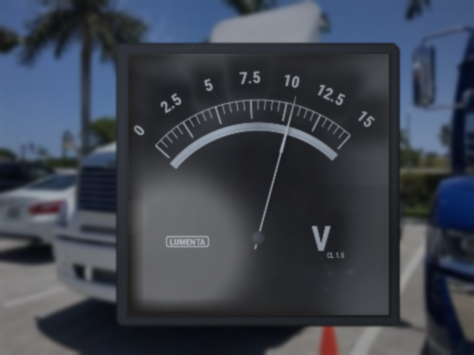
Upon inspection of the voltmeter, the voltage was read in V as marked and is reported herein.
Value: 10.5 V
